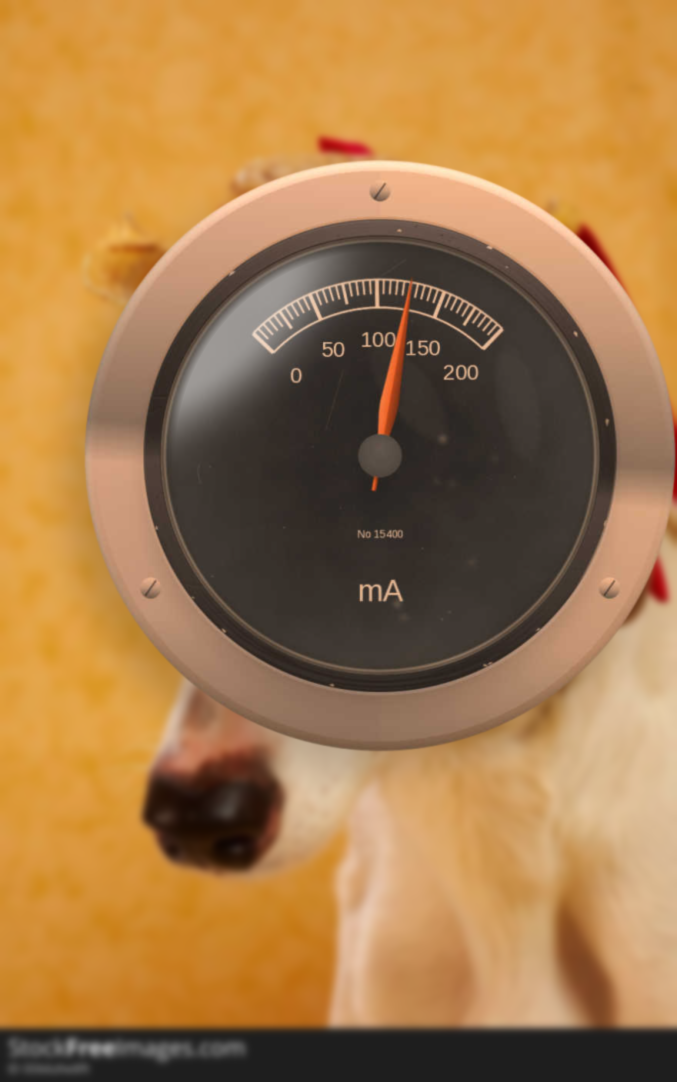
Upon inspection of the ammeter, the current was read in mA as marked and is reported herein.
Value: 125 mA
